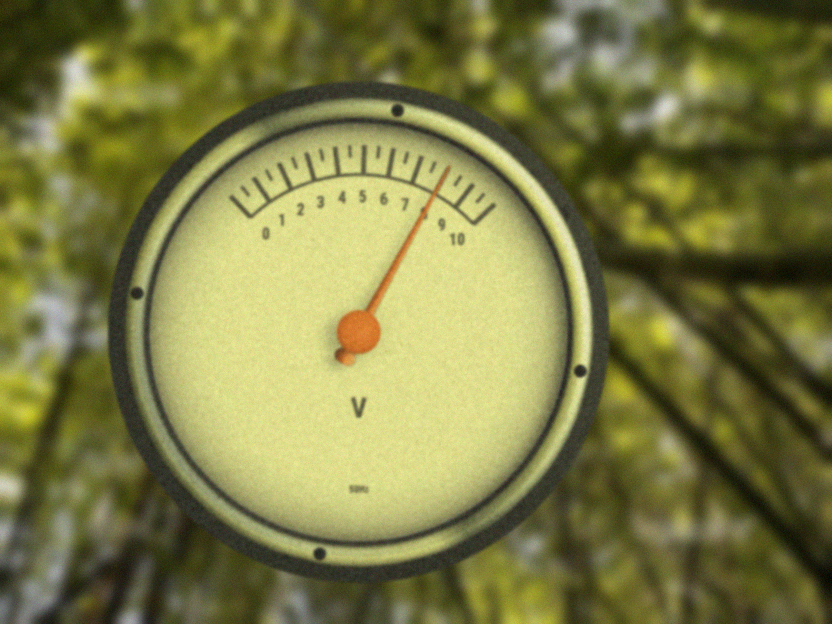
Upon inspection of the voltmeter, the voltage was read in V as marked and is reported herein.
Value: 8 V
